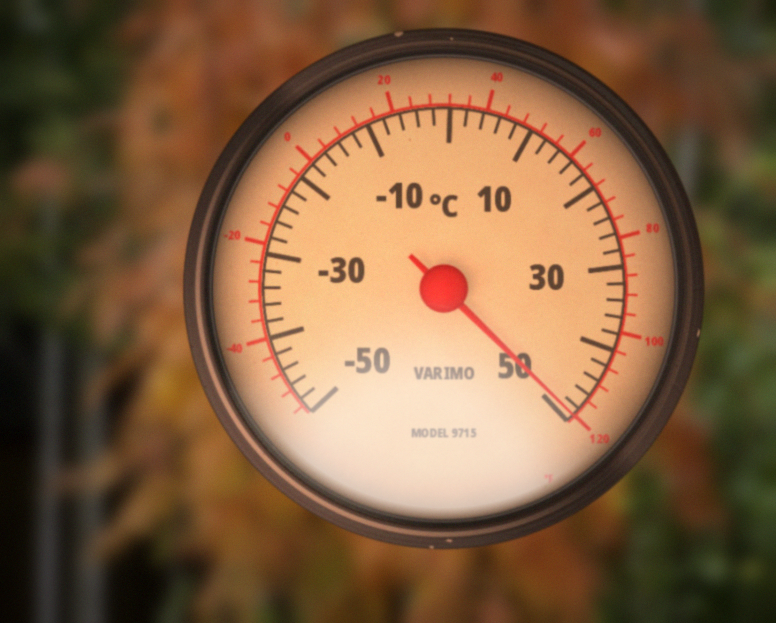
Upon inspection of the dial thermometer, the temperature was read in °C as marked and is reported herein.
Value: 49 °C
